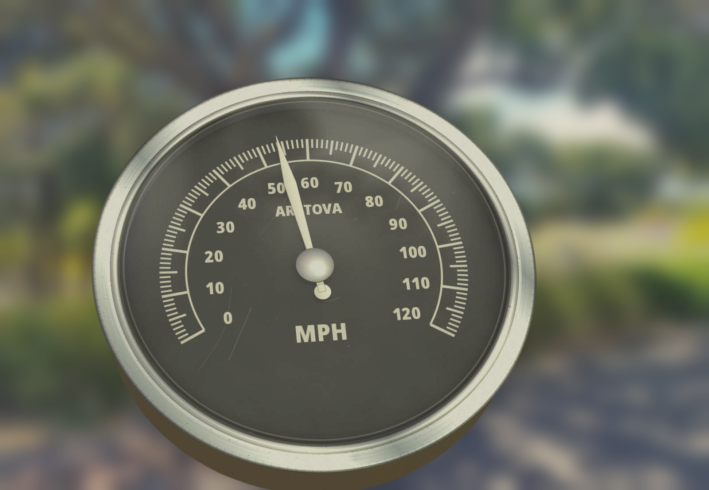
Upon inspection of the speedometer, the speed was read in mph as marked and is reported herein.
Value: 54 mph
